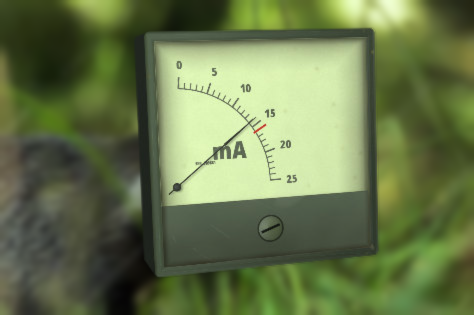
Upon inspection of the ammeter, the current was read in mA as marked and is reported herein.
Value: 14 mA
